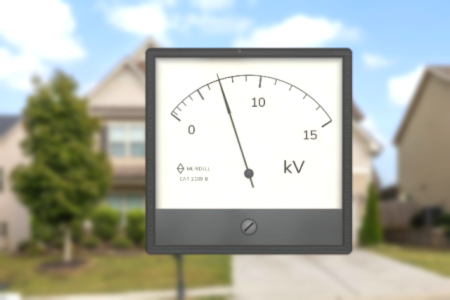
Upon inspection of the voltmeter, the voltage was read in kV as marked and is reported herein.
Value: 7 kV
